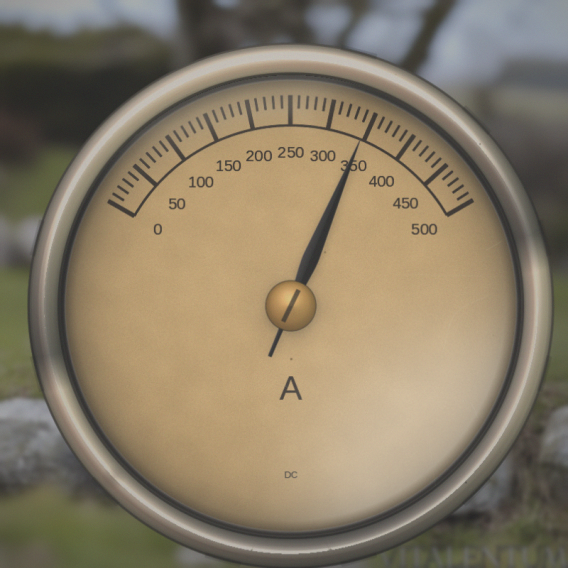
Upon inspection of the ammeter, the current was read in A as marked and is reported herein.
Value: 345 A
